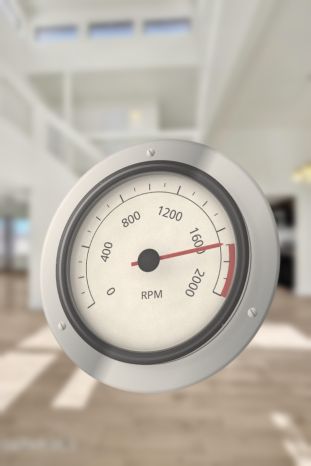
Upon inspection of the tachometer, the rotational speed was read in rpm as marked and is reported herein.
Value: 1700 rpm
